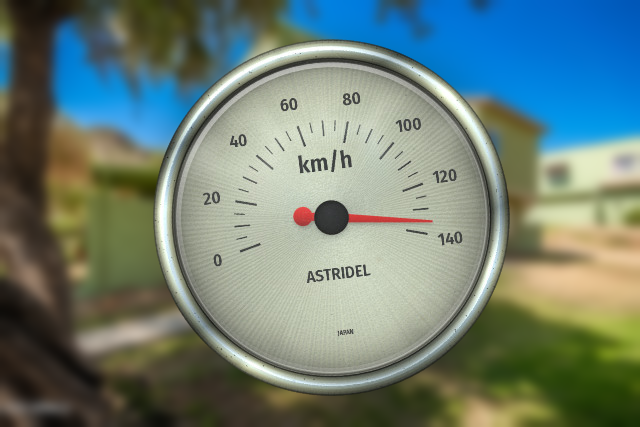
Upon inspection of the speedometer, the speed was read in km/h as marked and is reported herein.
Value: 135 km/h
